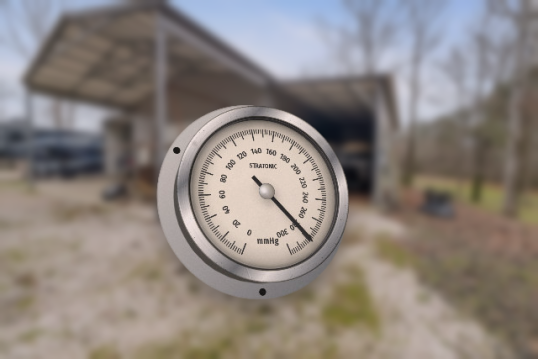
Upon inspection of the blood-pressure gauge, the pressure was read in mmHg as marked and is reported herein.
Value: 280 mmHg
